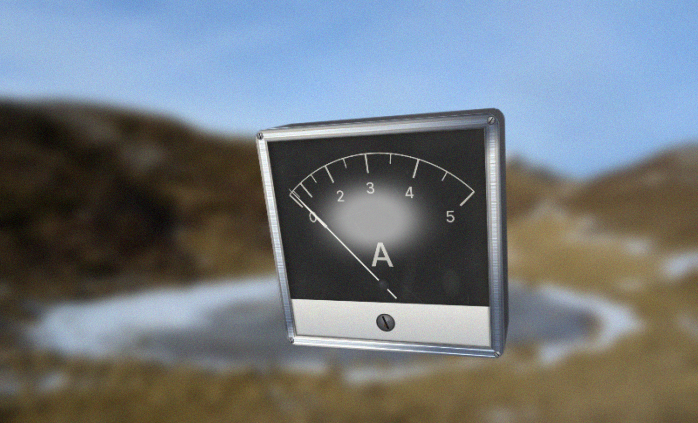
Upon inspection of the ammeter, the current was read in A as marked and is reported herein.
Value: 0.5 A
